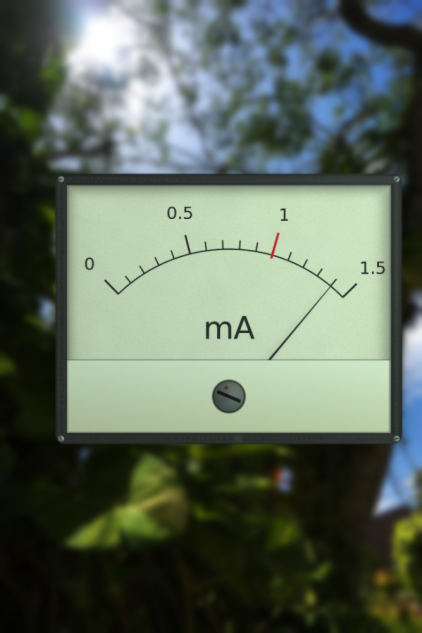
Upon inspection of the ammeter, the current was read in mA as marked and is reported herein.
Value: 1.4 mA
